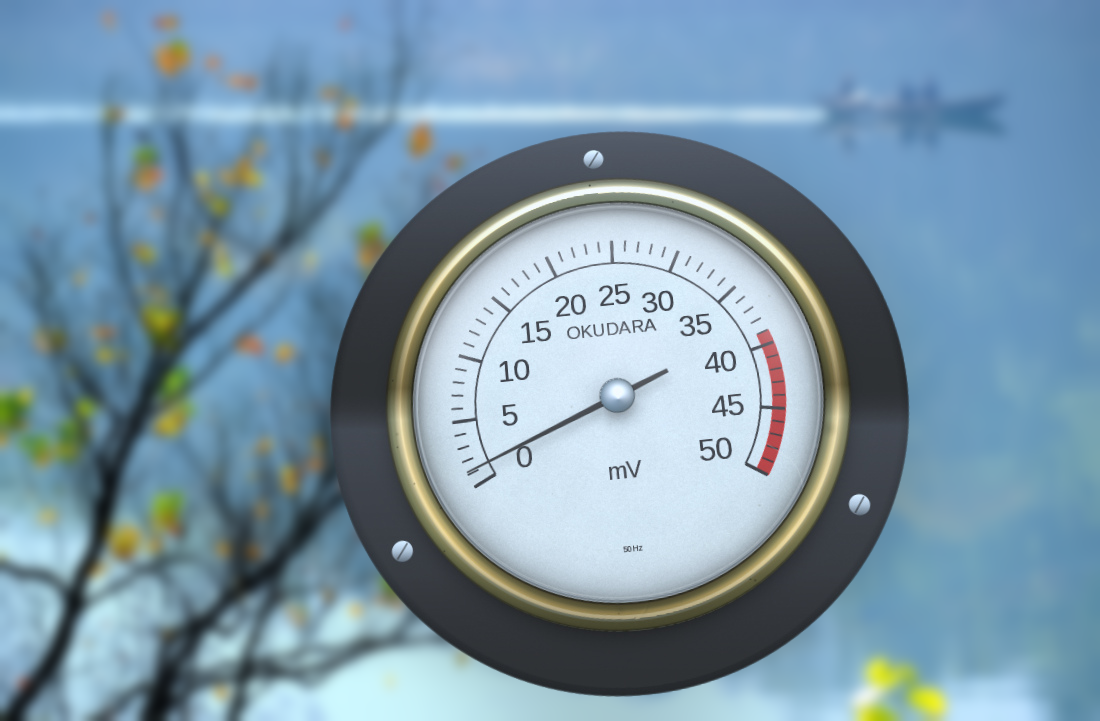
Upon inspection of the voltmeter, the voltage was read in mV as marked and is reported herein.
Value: 1 mV
